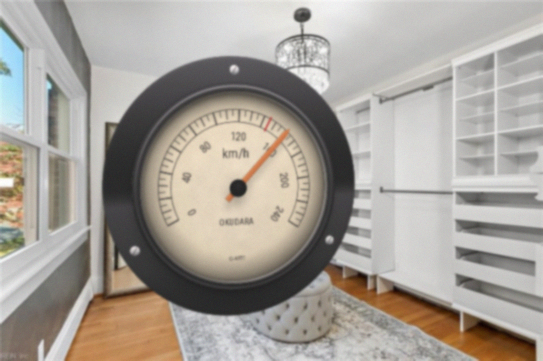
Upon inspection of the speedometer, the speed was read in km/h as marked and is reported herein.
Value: 160 km/h
